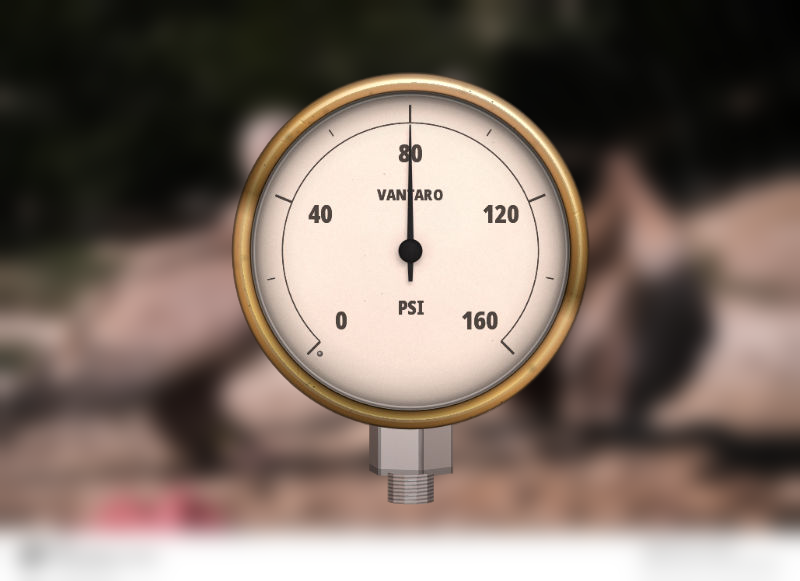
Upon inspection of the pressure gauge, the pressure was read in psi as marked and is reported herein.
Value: 80 psi
